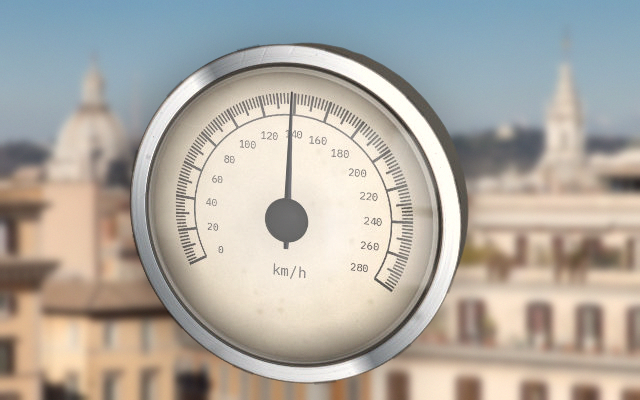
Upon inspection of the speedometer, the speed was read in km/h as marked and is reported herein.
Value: 140 km/h
